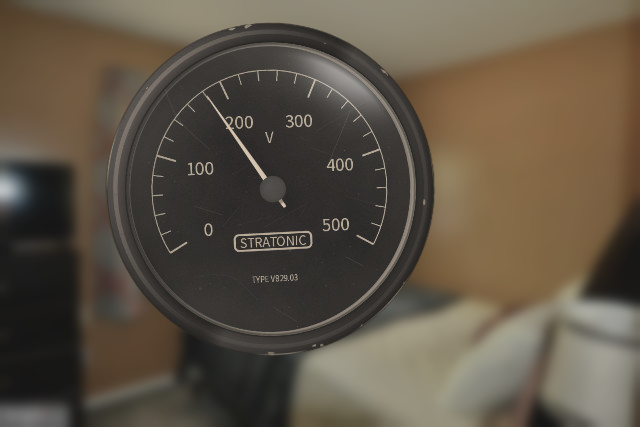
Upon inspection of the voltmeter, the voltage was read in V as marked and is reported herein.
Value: 180 V
